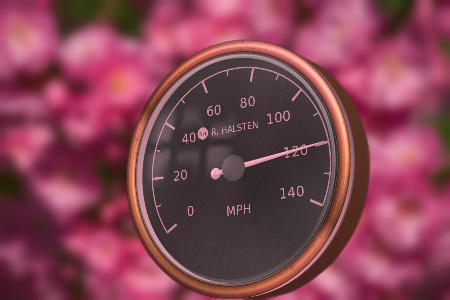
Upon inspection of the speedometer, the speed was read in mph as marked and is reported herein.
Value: 120 mph
